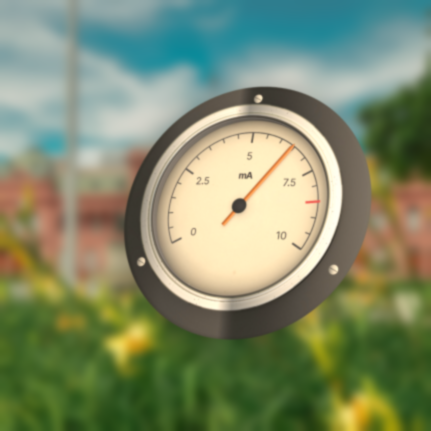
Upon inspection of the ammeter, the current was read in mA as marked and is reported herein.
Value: 6.5 mA
